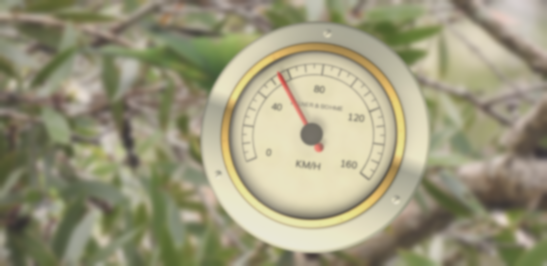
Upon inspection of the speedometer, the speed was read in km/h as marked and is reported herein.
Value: 55 km/h
